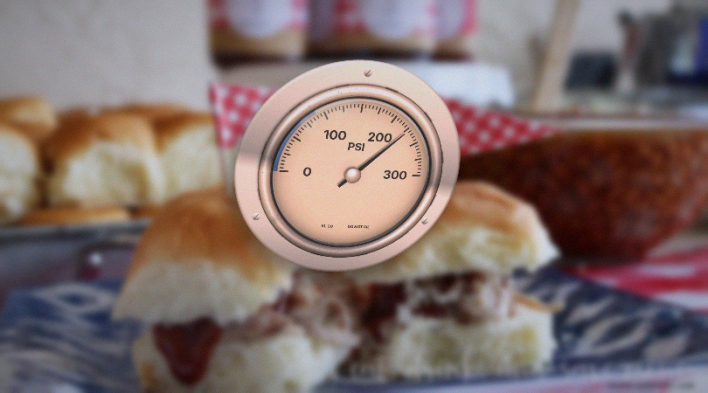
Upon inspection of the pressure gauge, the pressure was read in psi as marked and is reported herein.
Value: 225 psi
